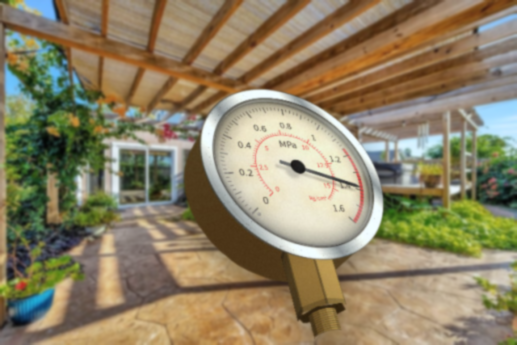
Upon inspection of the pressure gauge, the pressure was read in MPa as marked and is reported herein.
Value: 1.4 MPa
